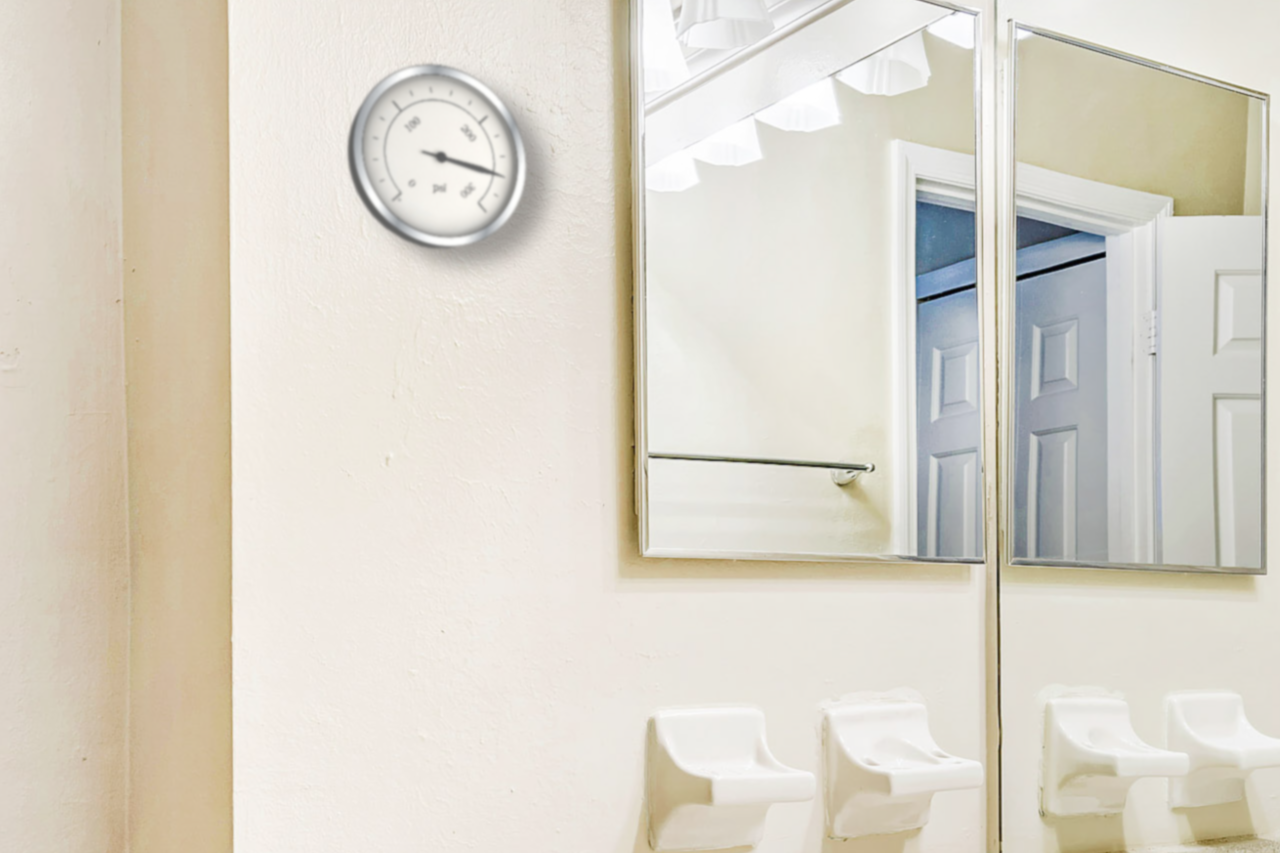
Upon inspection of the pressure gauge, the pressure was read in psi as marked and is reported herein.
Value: 260 psi
